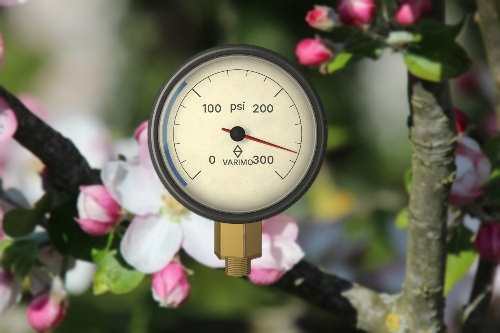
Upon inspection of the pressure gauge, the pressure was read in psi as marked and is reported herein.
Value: 270 psi
